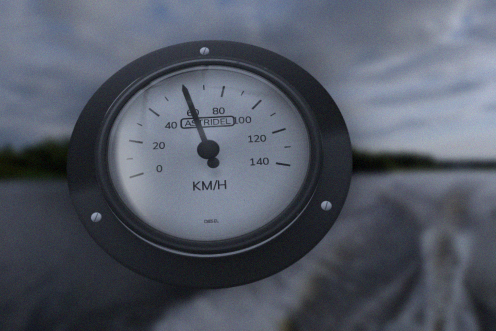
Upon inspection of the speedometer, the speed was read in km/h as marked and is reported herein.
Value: 60 km/h
